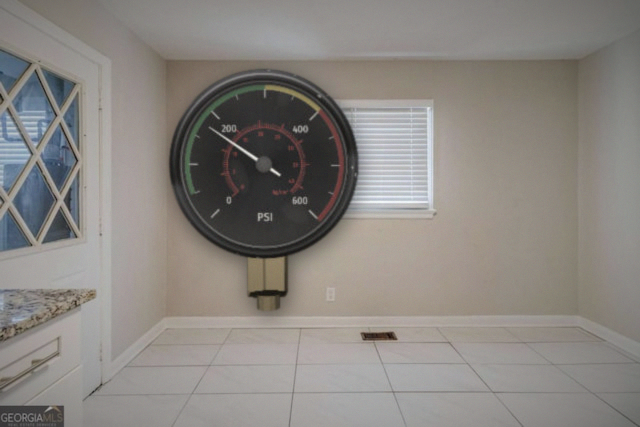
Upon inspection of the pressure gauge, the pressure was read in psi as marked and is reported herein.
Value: 175 psi
